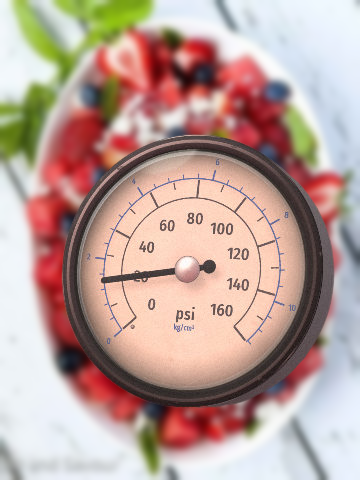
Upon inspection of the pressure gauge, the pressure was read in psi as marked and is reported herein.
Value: 20 psi
